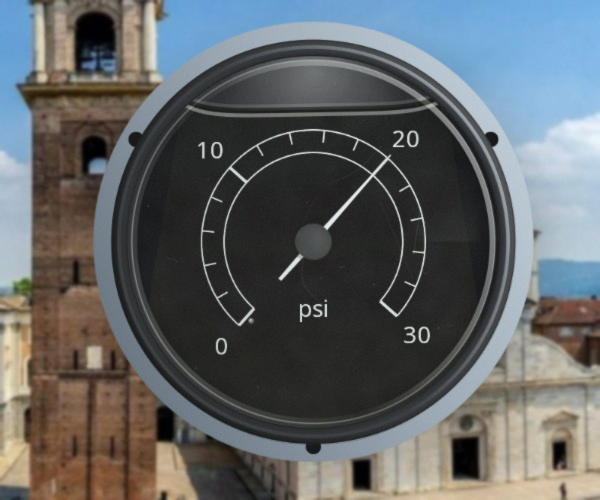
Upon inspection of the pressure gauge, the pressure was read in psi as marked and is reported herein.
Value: 20 psi
